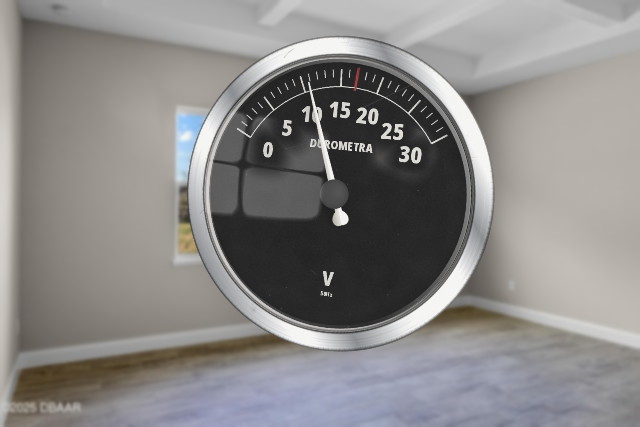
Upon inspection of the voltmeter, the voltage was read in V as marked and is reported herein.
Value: 11 V
